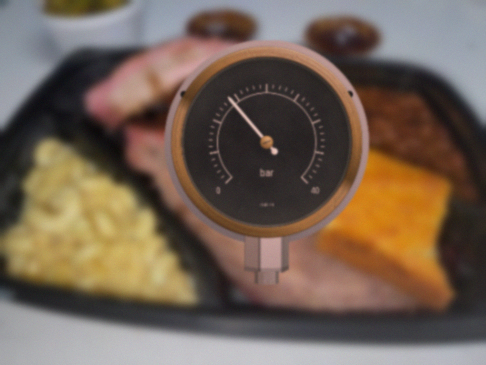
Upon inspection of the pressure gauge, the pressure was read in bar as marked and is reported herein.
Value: 14 bar
